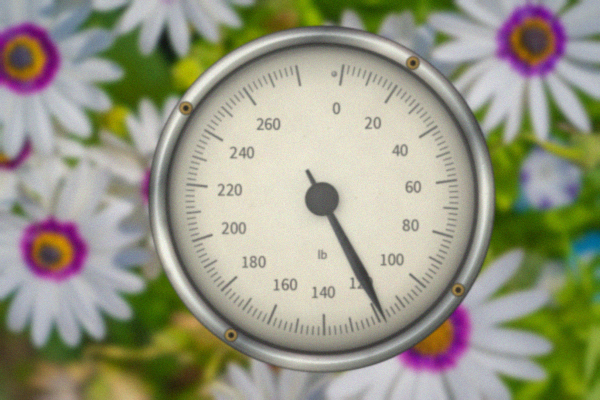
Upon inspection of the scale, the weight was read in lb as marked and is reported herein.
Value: 118 lb
